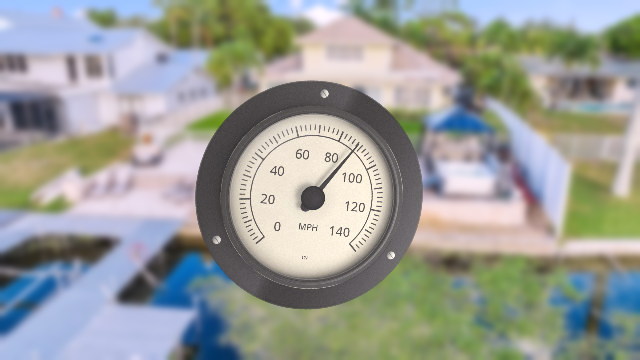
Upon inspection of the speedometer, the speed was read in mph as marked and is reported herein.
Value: 88 mph
